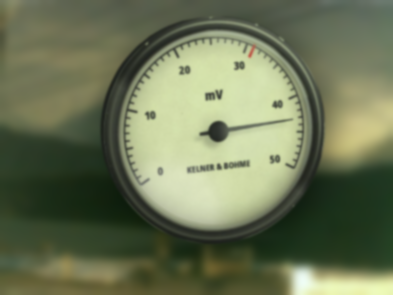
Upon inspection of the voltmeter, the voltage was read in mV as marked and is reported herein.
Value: 43 mV
